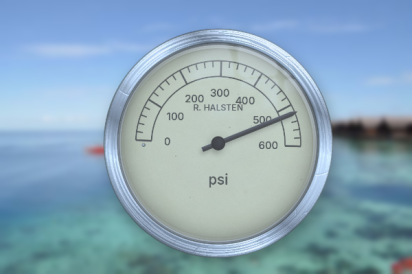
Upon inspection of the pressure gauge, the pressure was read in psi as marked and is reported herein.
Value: 520 psi
